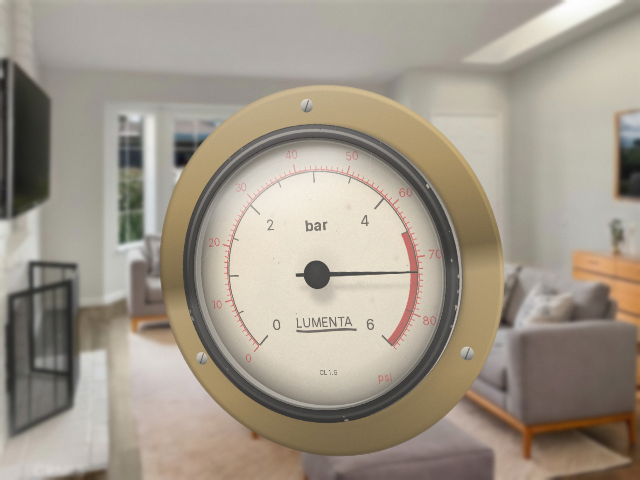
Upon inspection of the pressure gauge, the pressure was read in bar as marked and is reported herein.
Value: 5 bar
